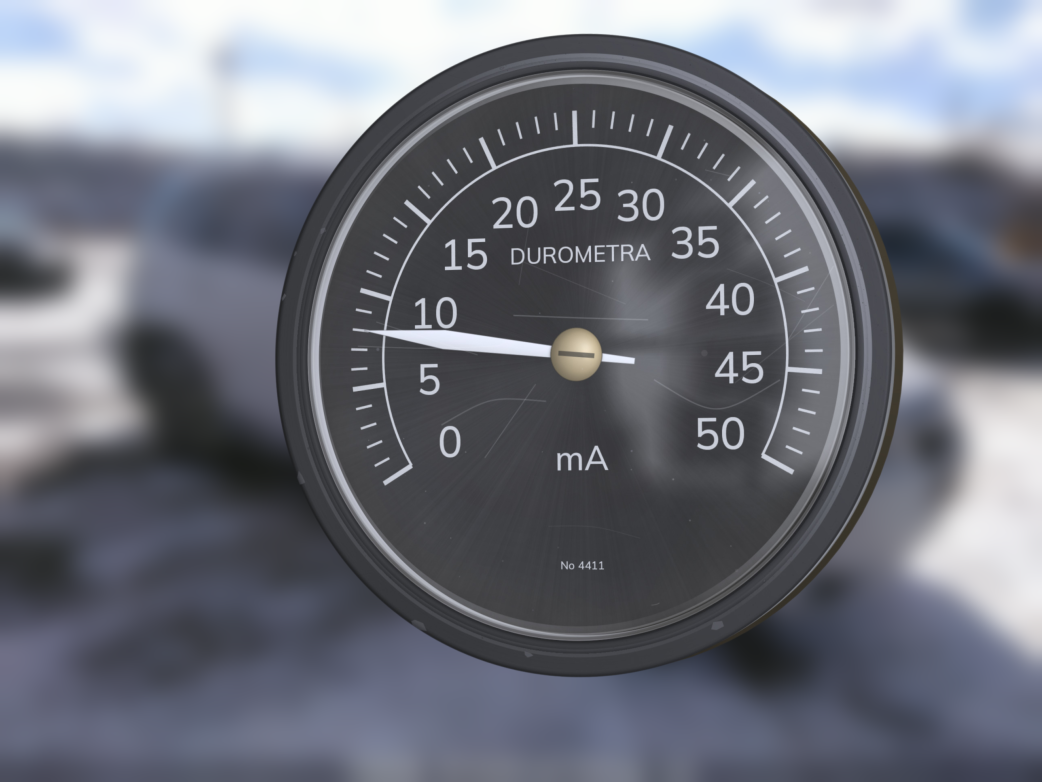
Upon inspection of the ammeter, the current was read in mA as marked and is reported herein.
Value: 8 mA
